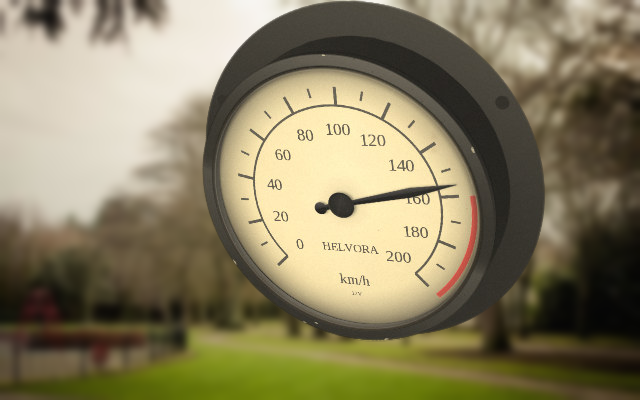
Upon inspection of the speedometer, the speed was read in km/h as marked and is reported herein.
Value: 155 km/h
